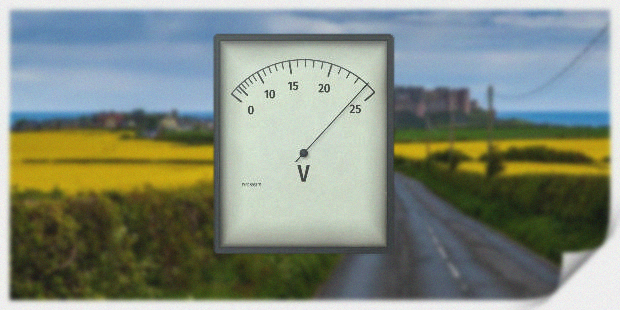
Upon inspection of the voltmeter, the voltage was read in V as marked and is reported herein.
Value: 24 V
